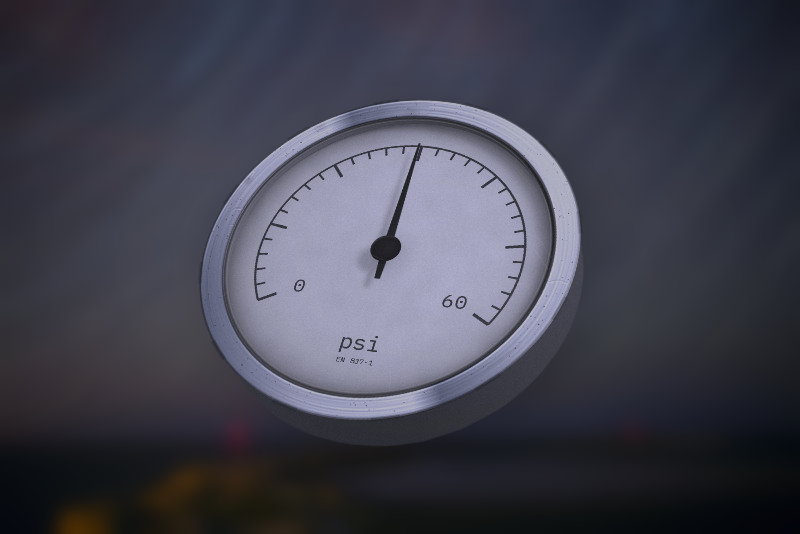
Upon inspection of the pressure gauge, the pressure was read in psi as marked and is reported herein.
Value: 30 psi
